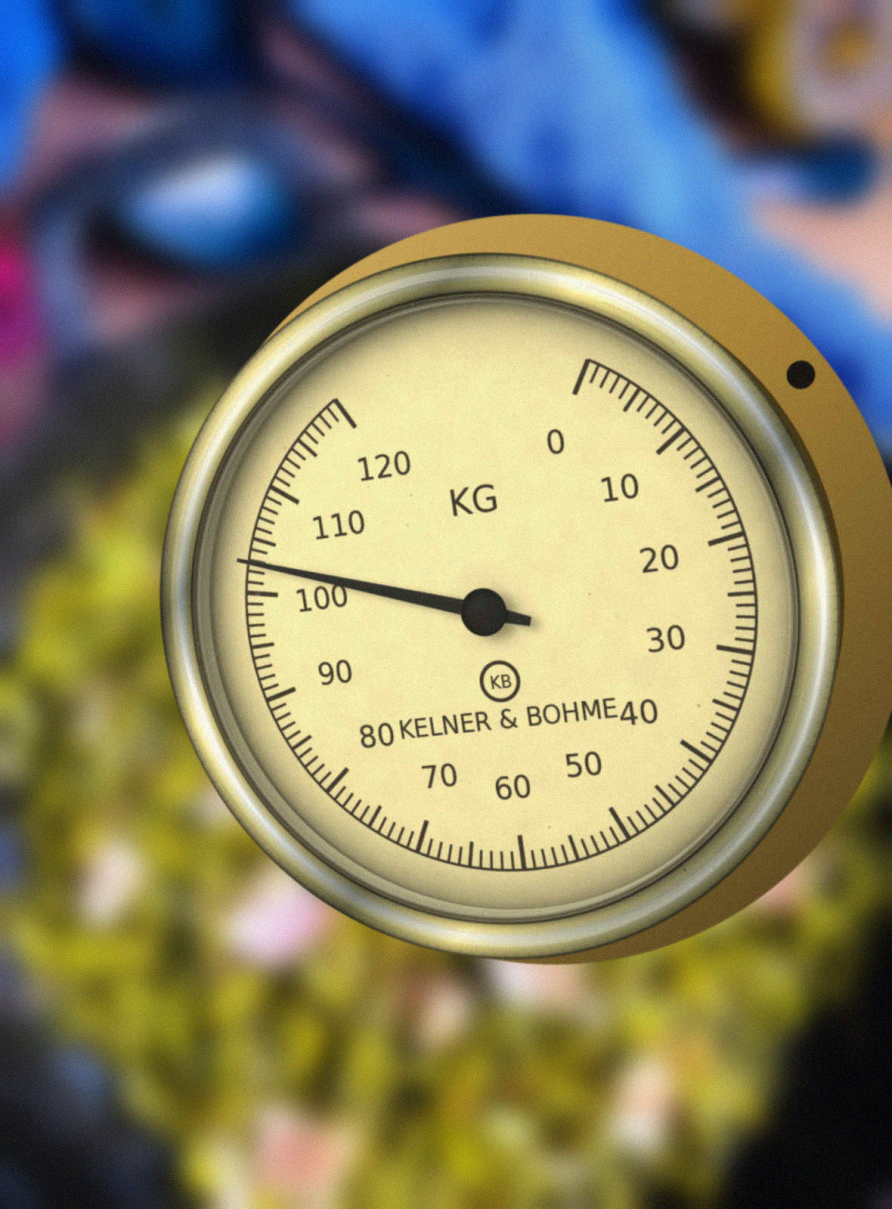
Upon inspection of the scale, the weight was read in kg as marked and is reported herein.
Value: 103 kg
